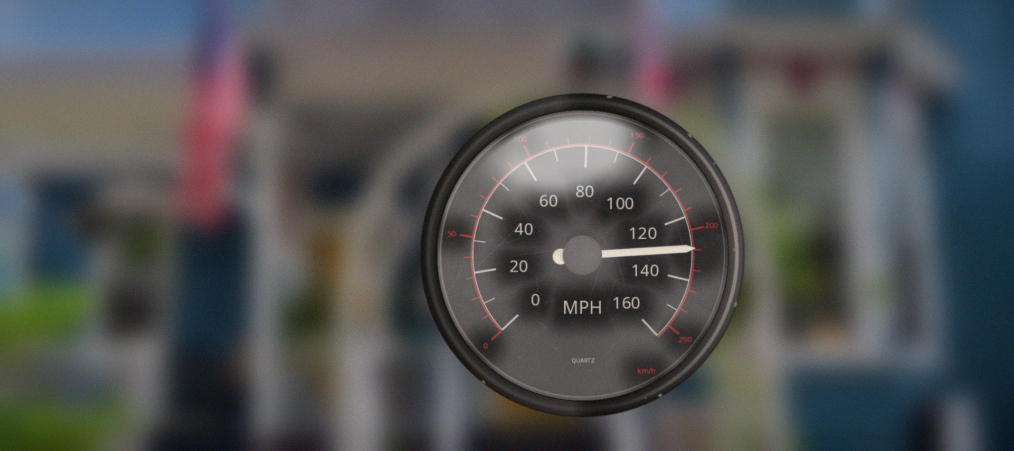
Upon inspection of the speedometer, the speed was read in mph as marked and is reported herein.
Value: 130 mph
